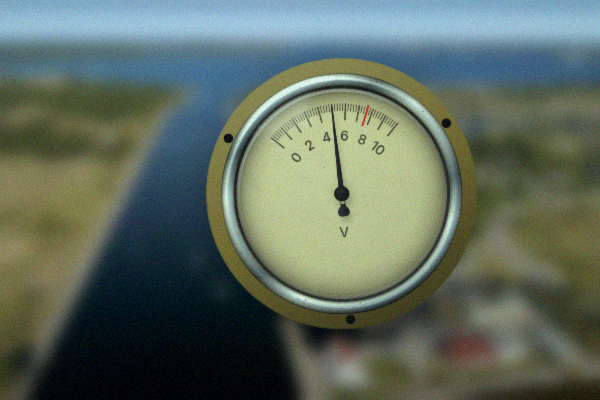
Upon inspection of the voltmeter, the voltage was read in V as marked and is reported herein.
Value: 5 V
